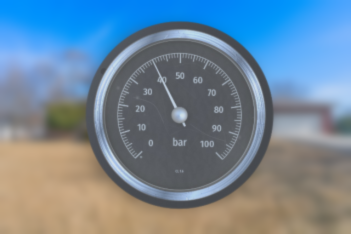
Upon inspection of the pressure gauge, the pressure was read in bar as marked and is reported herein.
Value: 40 bar
